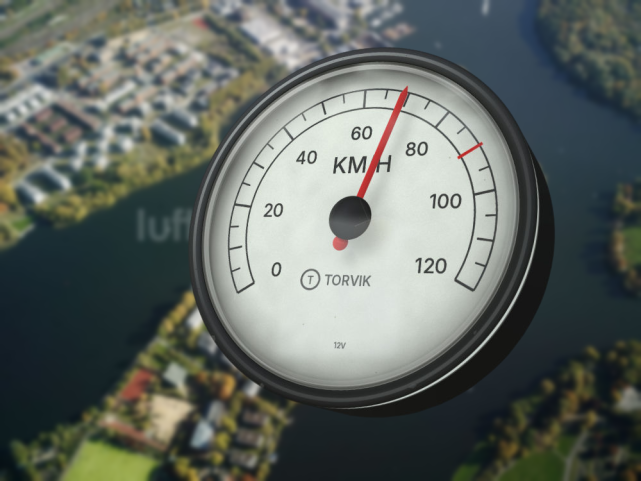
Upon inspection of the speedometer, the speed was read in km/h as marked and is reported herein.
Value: 70 km/h
